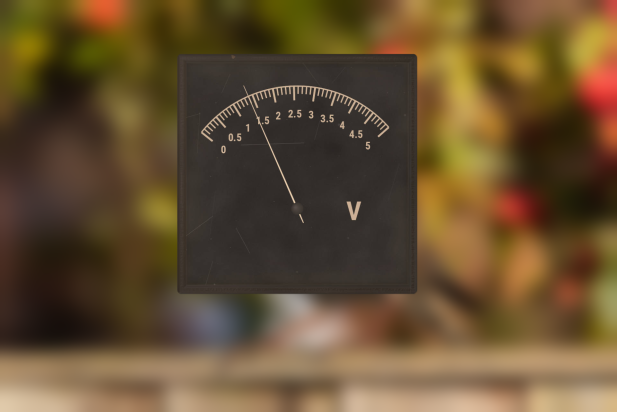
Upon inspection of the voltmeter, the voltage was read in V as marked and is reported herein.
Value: 1.4 V
